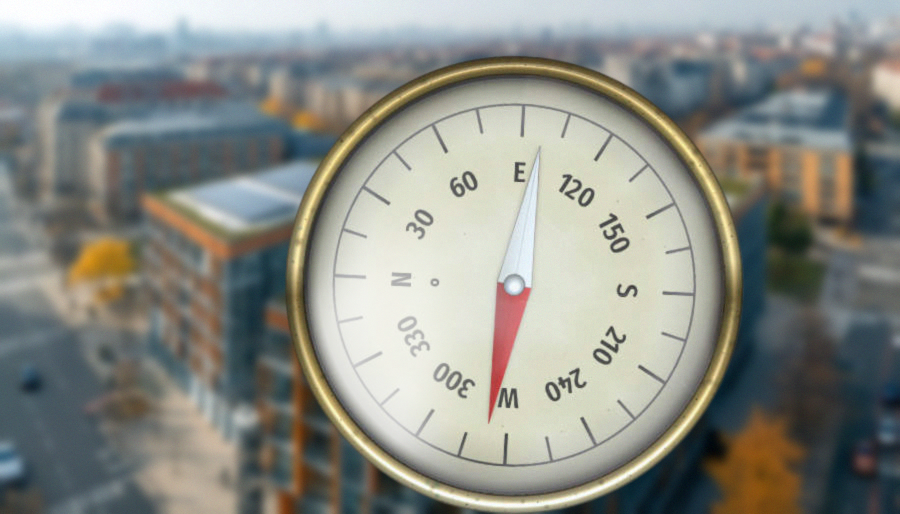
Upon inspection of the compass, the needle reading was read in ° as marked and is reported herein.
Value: 277.5 °
